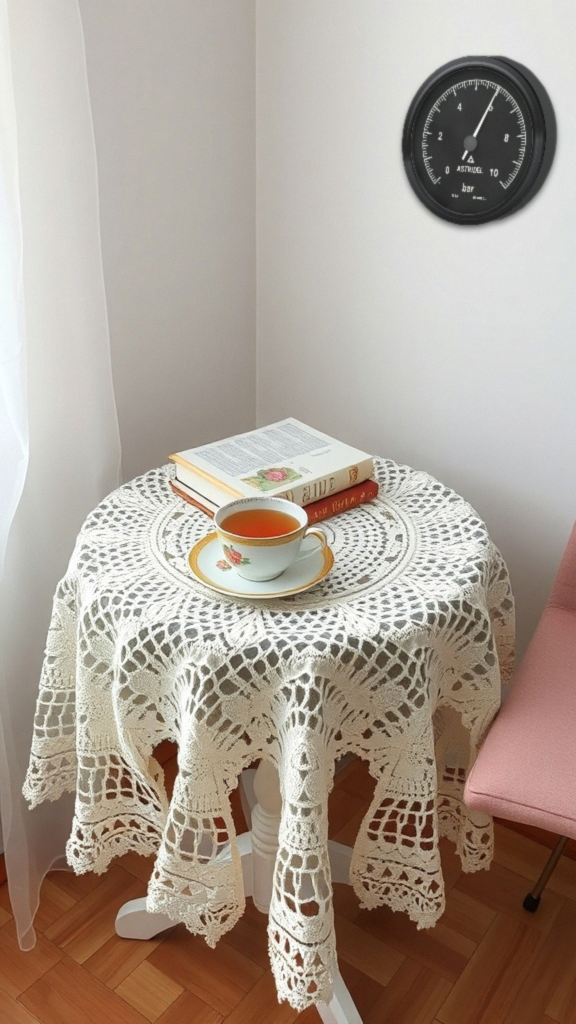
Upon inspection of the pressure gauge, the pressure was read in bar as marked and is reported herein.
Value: 6 bar
